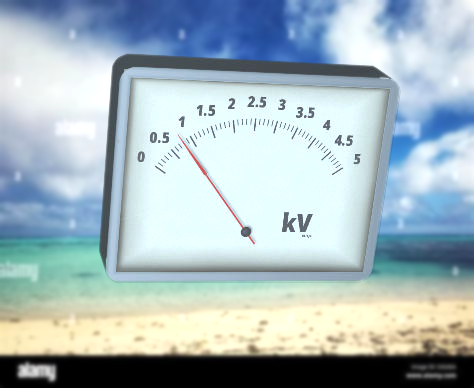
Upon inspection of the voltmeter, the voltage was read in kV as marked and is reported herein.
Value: 0.8 kV
